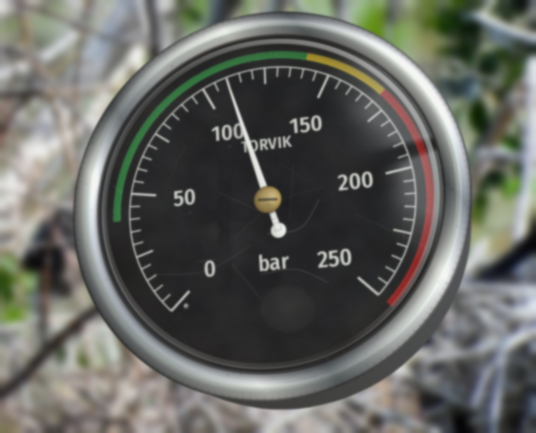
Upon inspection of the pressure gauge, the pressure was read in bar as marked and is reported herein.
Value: 110 bar
